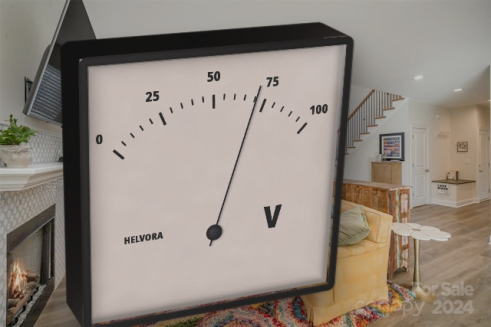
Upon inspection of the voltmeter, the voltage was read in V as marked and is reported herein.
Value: 70 V
